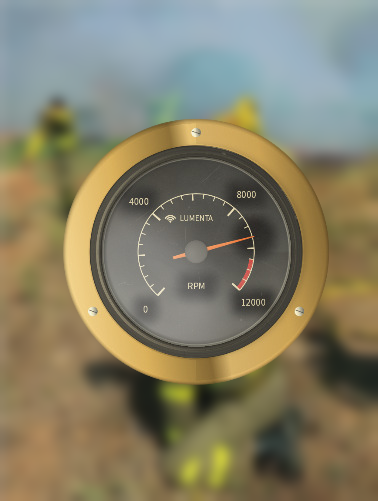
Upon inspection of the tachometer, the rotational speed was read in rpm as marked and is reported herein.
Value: 9500 rpm
